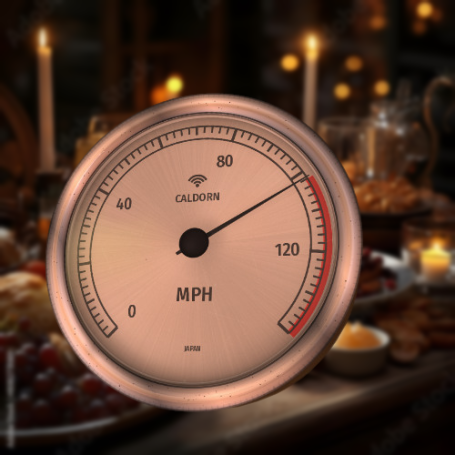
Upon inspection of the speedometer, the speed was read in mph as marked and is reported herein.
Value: 102 mph
